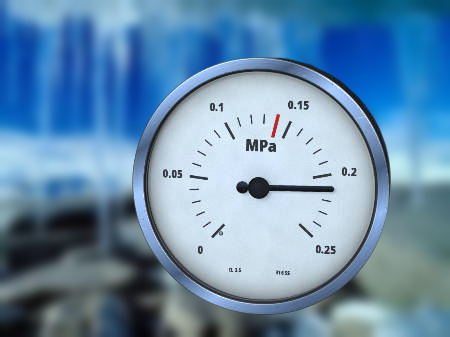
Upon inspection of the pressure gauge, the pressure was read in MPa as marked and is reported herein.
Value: 0.21 MPa
